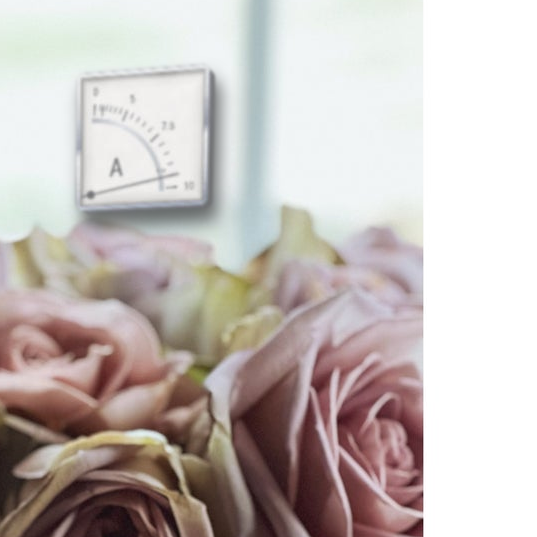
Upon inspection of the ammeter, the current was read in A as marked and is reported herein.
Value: 9.5 A
